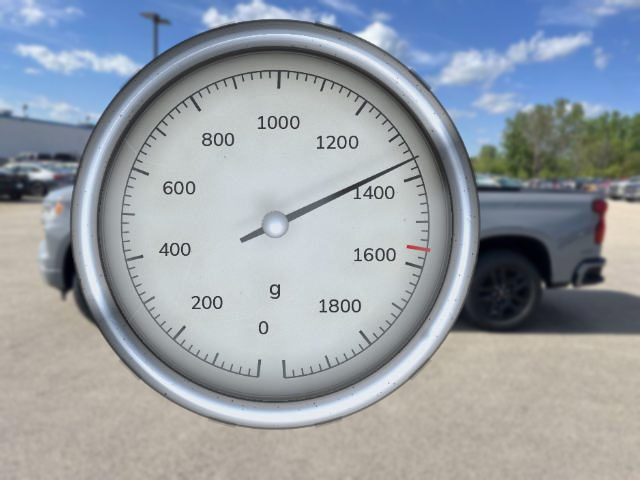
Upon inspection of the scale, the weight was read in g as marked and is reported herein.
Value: 1360 g
